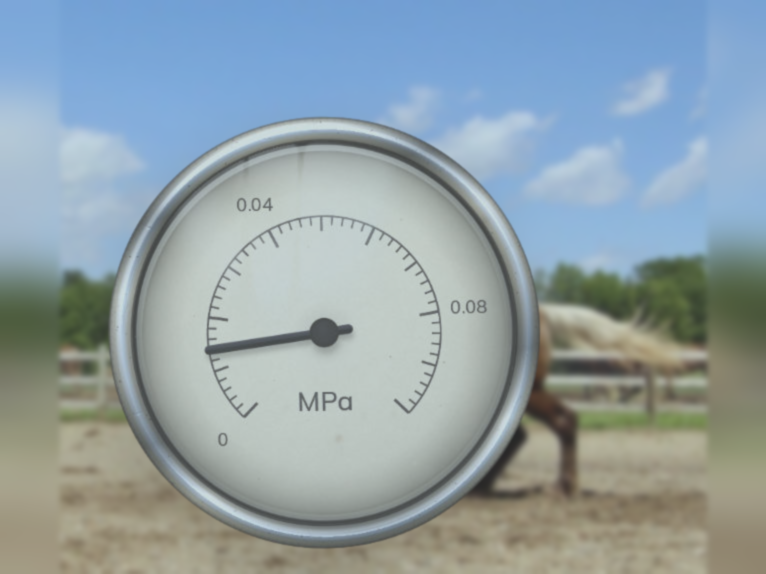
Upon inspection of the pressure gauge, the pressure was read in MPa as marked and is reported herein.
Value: 0.014 MPa
